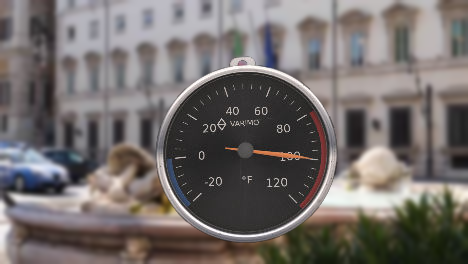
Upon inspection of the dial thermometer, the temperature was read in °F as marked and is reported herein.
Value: 100 °F
